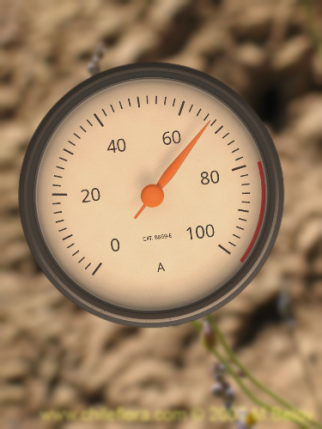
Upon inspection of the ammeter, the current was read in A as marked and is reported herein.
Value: 67 A
